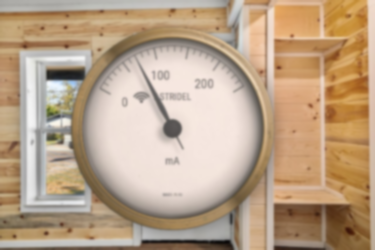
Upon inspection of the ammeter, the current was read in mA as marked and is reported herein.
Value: 70 mA
